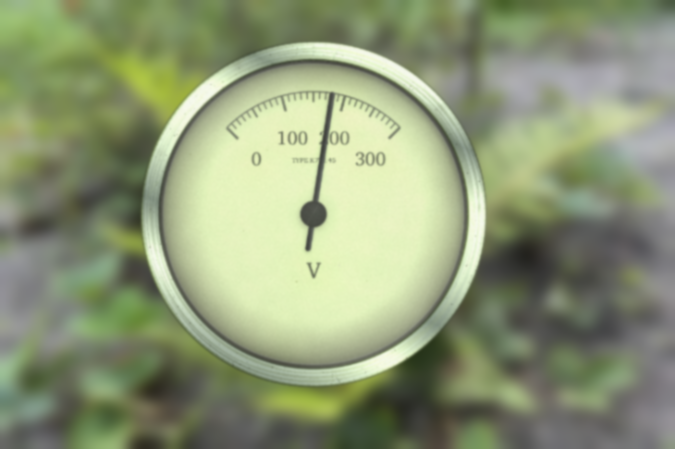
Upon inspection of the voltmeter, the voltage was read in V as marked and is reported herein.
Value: 180 V
